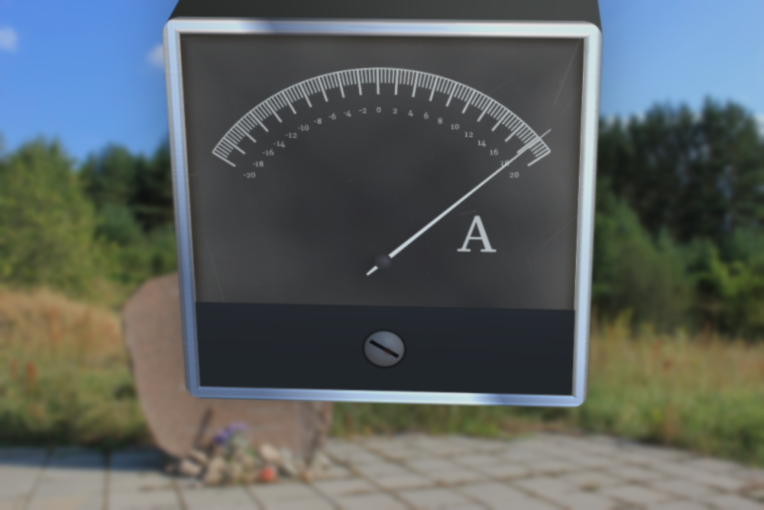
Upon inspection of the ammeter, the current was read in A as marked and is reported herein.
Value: 18 A
